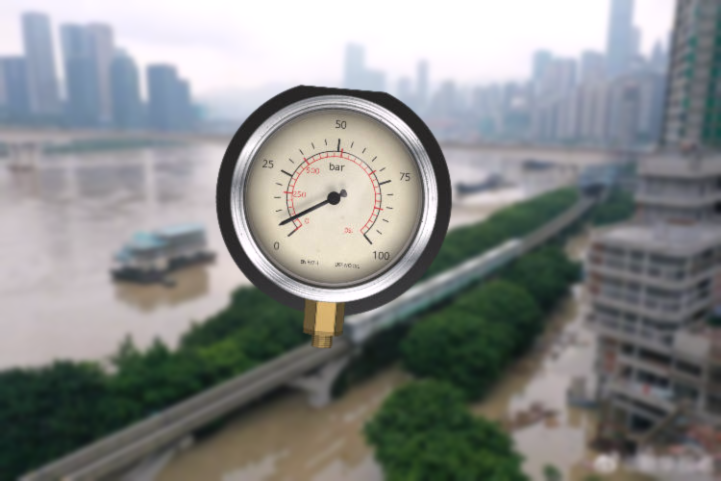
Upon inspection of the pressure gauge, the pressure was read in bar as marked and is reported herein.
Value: 5 bar
